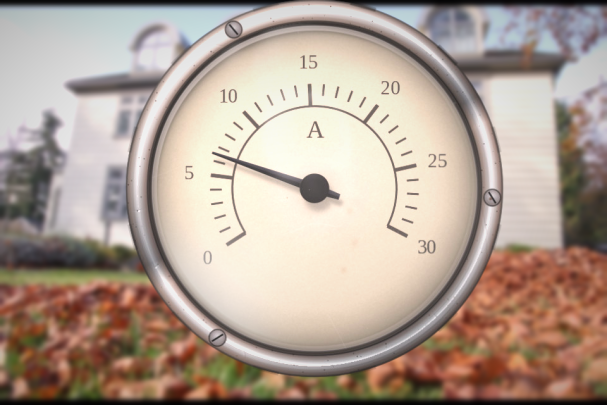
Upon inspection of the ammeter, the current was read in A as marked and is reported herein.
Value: 6.5 A
